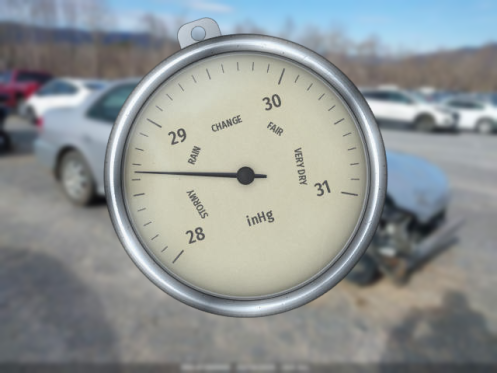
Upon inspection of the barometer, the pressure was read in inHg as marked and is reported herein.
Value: 28.65 inHg
